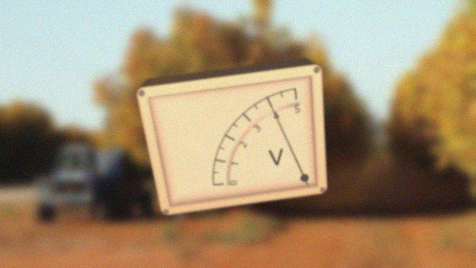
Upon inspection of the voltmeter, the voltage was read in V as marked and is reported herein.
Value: 4 V
